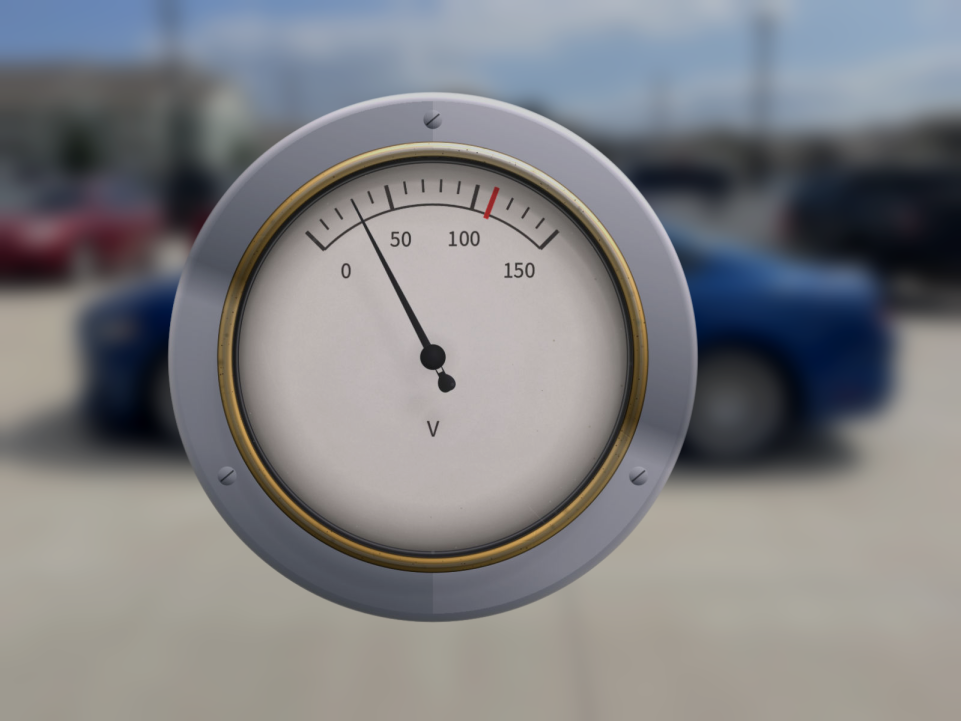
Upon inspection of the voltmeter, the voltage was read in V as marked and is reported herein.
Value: 30 V
